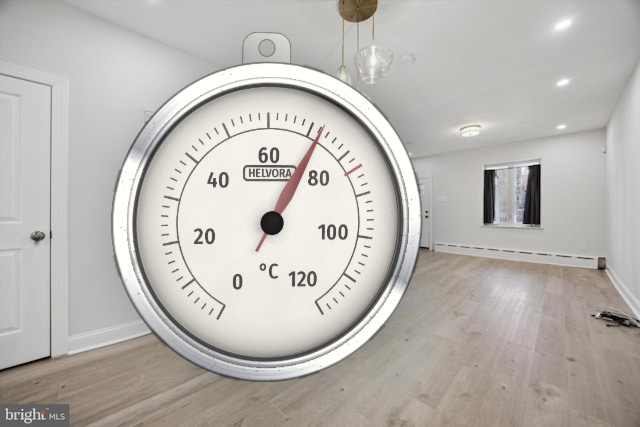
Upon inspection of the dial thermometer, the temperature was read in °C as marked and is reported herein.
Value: 72 °C
